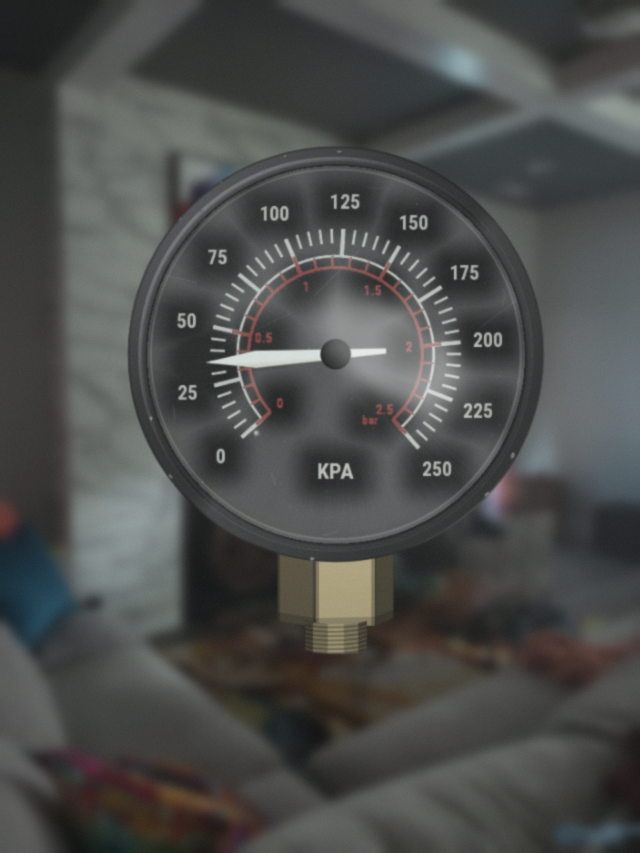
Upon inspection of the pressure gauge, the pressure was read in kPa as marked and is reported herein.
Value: 35 kPa
